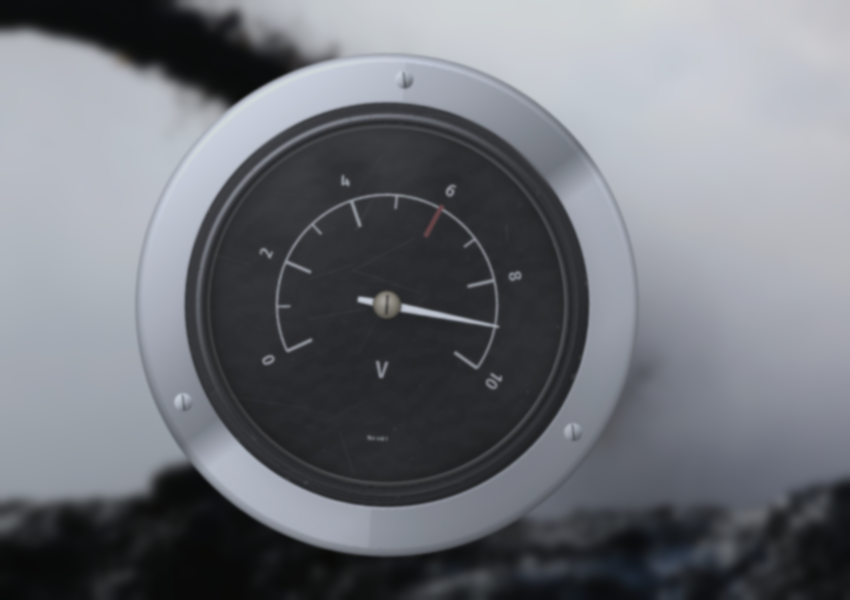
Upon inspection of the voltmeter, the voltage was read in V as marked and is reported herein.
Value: 9 V
